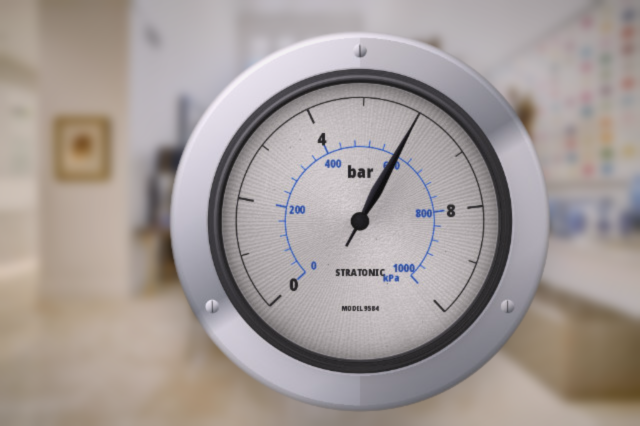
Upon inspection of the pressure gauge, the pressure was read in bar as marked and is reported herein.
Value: 6 bar
